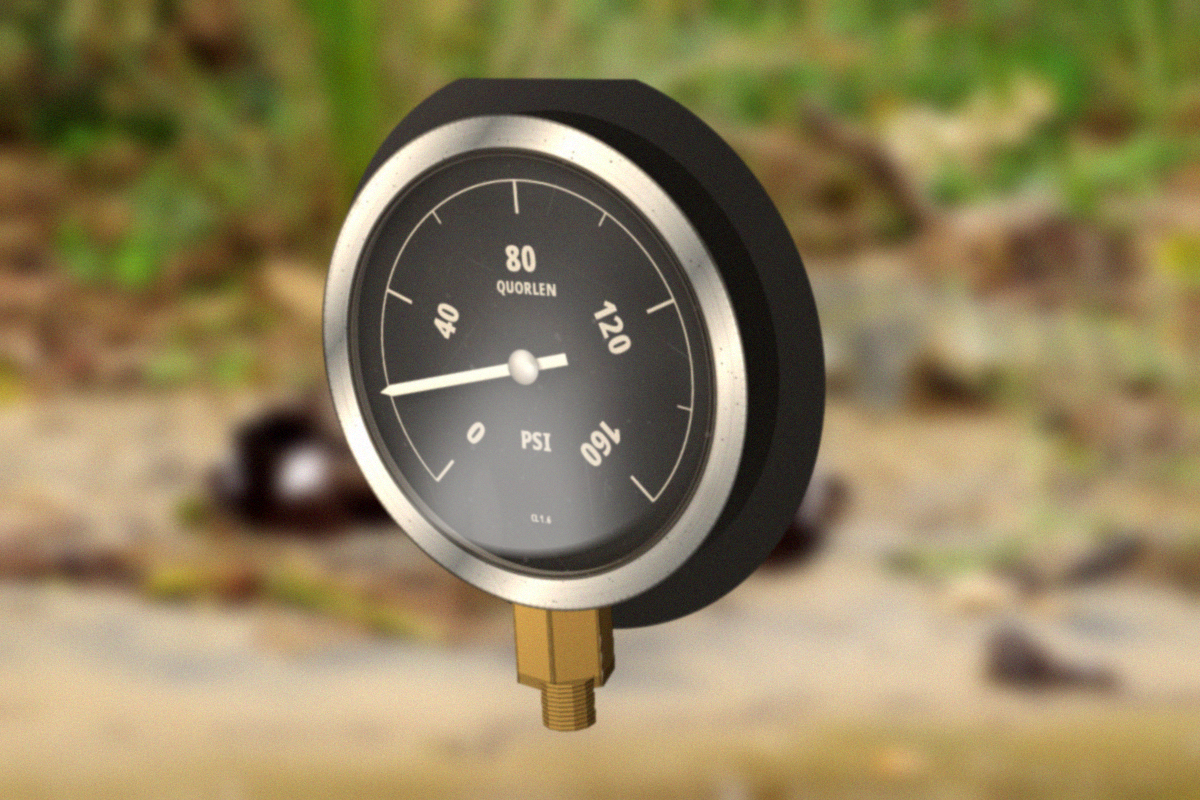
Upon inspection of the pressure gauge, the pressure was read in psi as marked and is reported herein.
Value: 20 psi
